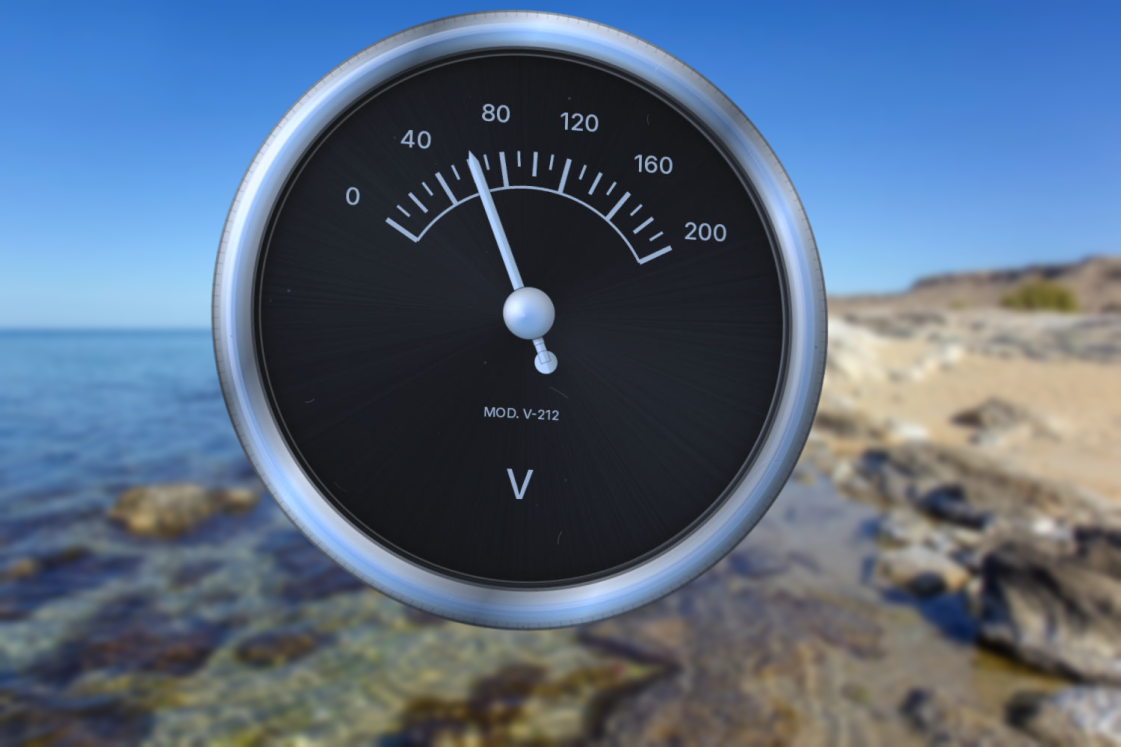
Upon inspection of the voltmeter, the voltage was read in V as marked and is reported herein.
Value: 60 V
